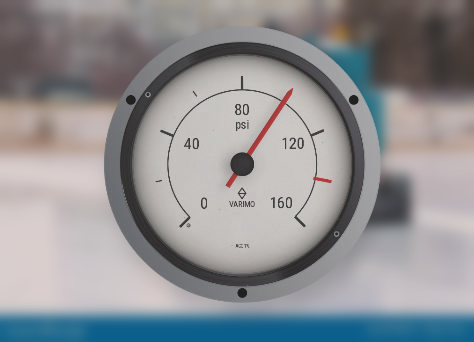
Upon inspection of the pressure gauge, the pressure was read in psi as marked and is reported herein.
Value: 100 psi
